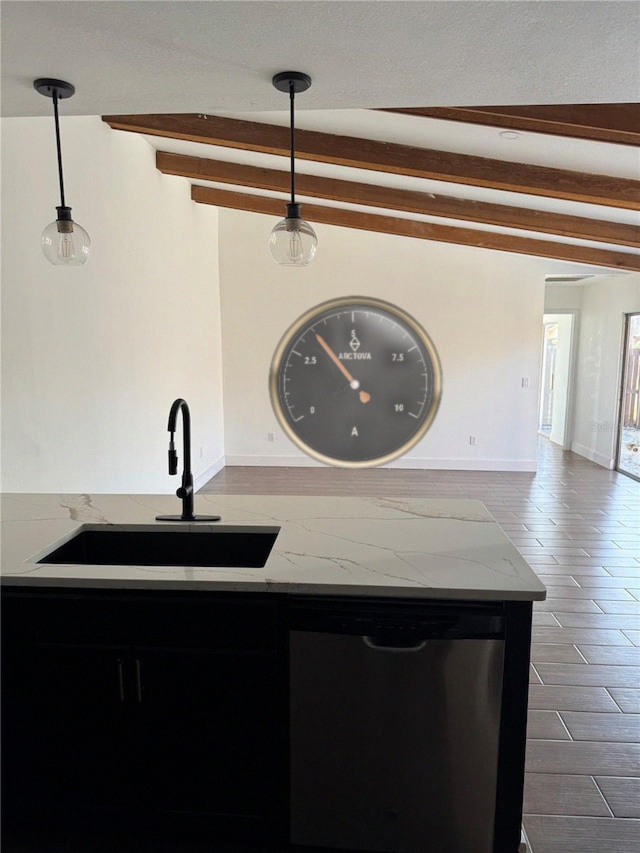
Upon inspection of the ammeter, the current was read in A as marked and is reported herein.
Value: 3.5 A
